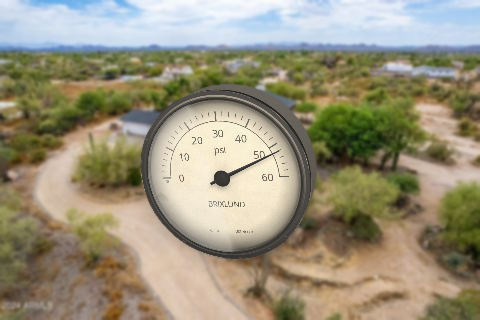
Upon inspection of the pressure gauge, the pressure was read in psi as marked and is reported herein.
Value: 52 psi
